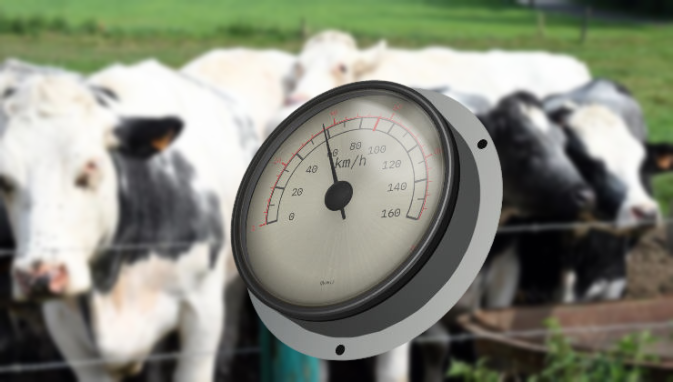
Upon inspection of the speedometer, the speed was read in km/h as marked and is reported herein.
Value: 60 km/h
